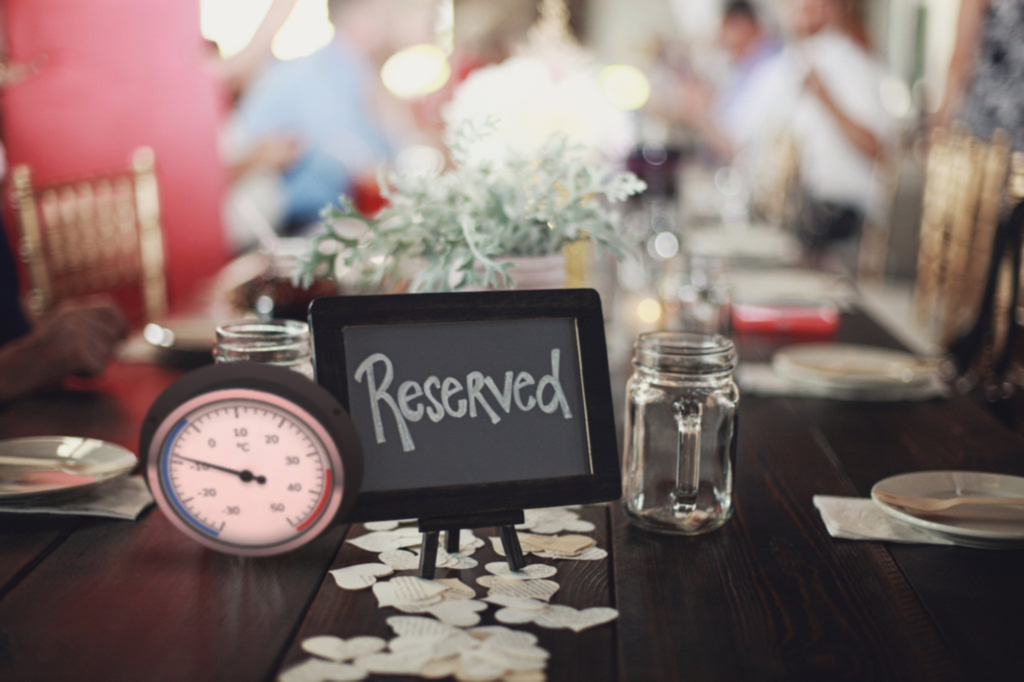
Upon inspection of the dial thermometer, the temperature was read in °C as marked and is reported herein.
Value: -8 °C
